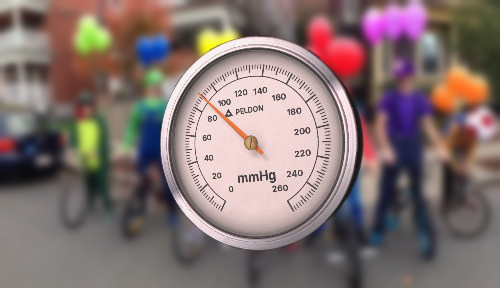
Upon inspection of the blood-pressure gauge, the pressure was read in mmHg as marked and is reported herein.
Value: 90 mmHg
